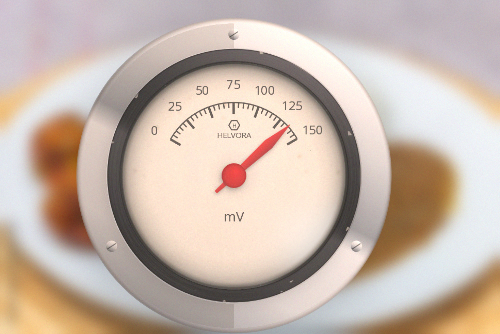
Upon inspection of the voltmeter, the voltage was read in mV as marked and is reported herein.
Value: 135 mV
